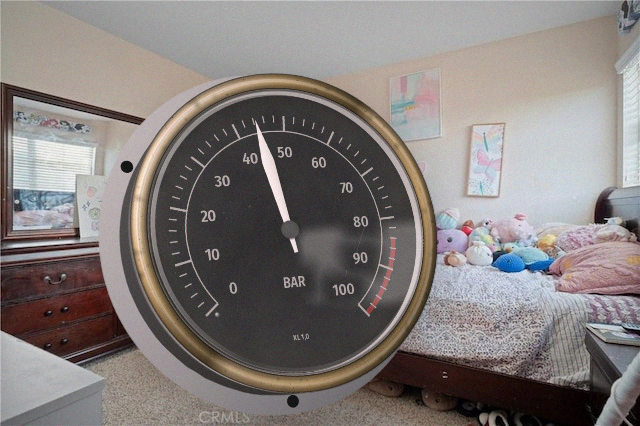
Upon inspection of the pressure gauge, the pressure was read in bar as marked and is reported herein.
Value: 44 bar
